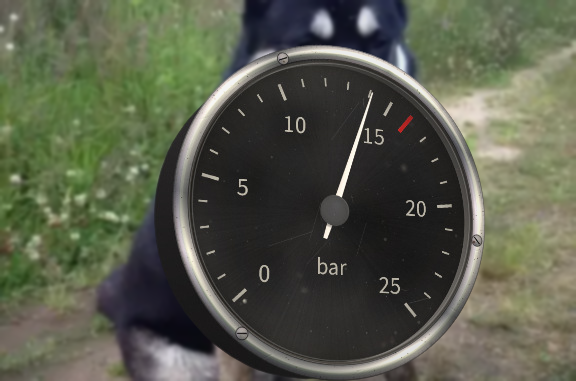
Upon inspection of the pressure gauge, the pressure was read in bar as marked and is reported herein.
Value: 14 bar
